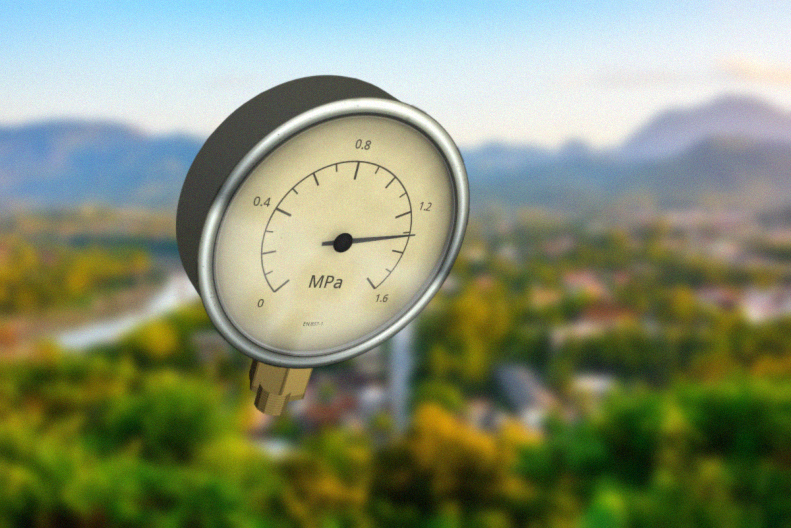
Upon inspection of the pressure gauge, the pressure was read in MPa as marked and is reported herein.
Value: 1.3 MPa
